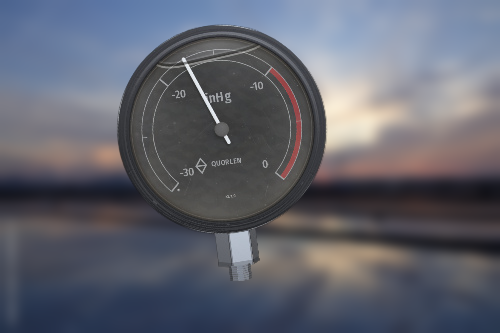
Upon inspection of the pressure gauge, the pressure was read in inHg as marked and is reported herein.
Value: -17.5 inHg
